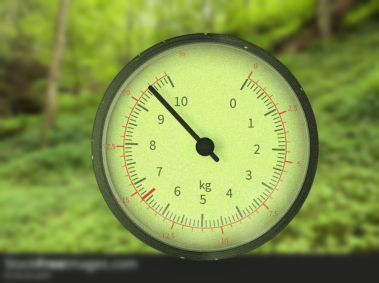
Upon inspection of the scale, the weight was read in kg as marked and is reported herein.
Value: 9.5 kg
